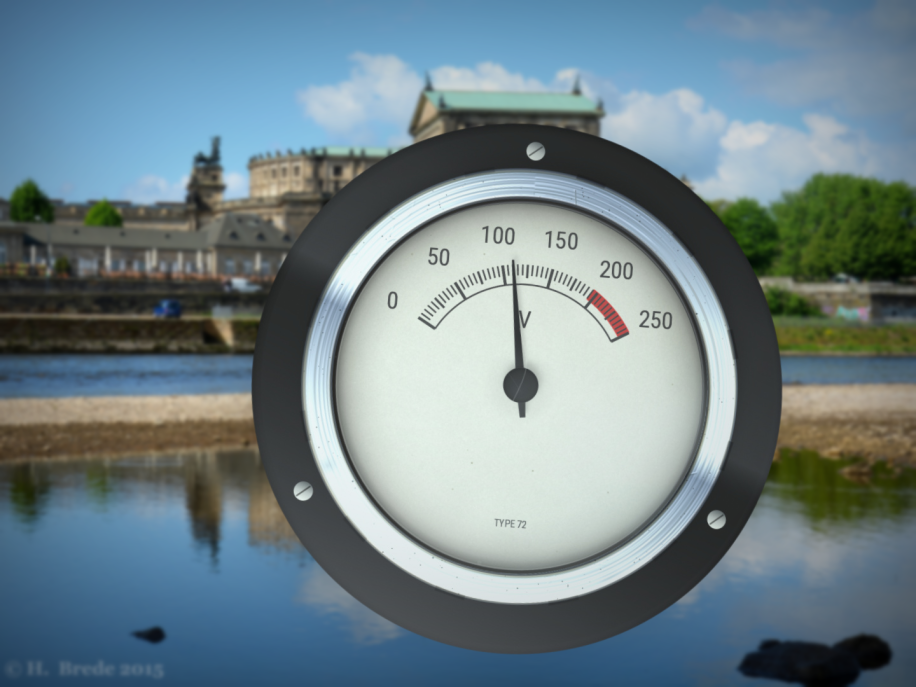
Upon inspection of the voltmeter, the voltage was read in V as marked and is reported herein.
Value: 110 V
